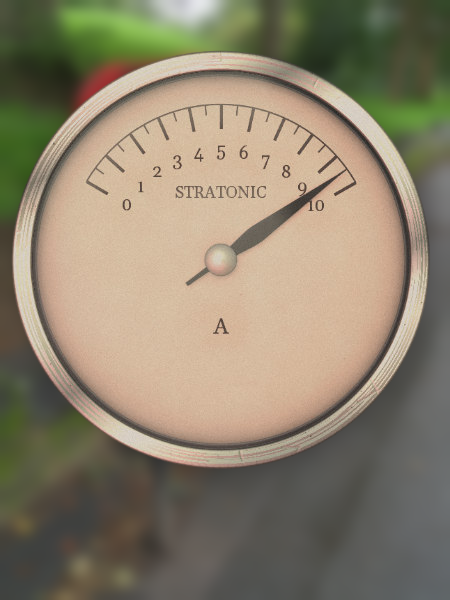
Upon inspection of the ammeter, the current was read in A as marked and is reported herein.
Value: 9.5 A
